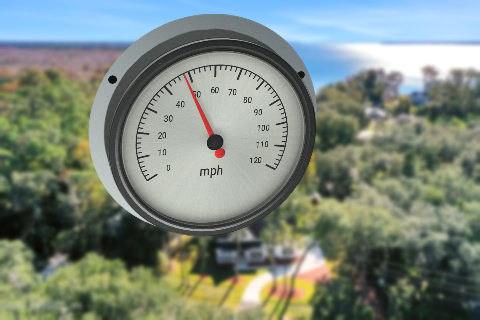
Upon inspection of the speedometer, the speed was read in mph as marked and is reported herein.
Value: 48 mph
